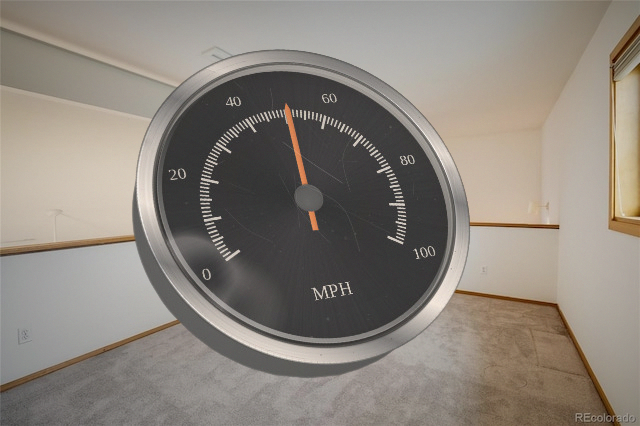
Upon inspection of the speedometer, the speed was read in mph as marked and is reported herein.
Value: 50 mph
